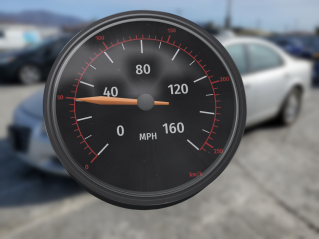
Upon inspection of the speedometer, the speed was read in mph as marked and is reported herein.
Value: 30 mph
